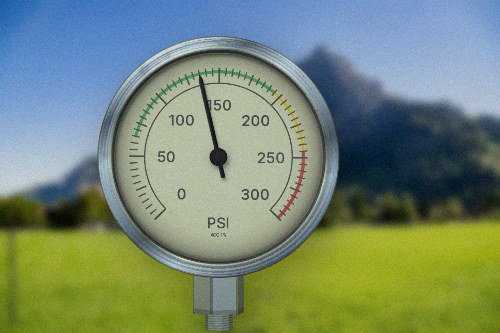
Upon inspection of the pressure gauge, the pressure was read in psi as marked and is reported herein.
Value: 135 psi
